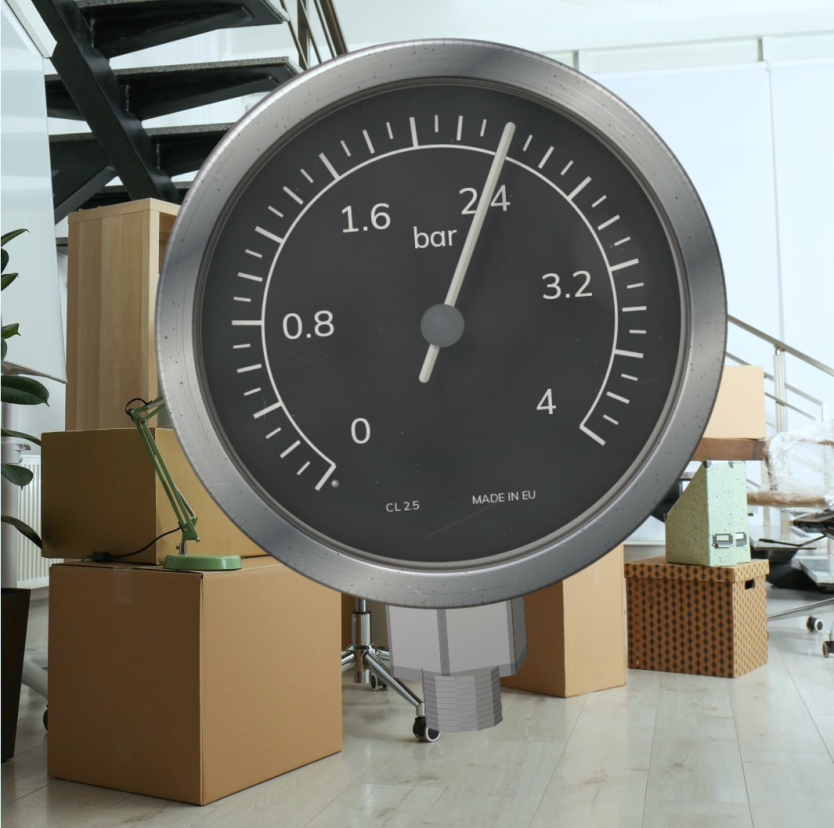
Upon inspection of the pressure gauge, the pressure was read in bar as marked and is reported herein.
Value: 2.4 bar
